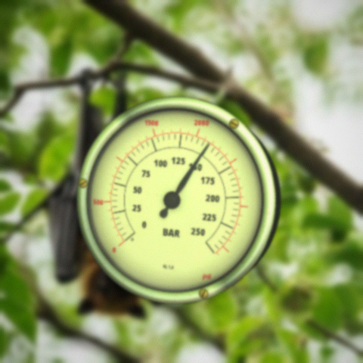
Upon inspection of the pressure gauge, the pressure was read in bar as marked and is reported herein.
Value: 150 bar
